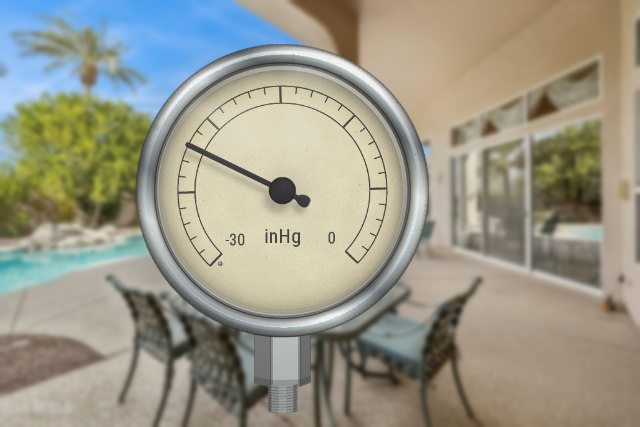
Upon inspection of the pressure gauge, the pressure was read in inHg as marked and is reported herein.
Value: -22 inHg
